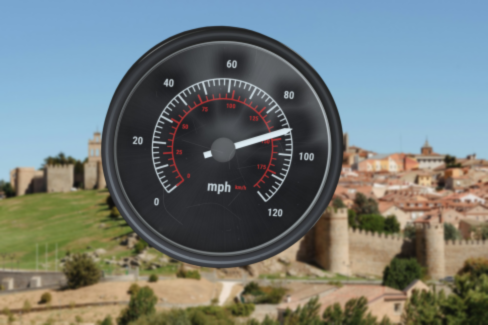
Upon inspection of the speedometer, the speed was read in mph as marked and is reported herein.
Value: 90 mph
